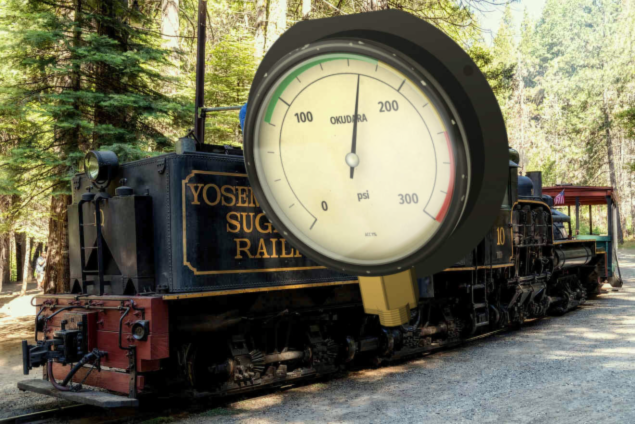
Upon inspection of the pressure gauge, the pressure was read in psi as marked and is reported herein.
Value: 170 psi
